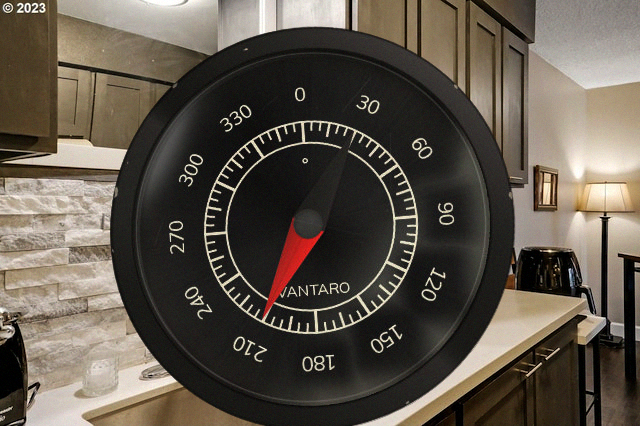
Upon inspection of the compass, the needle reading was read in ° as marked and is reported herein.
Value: 210 °
